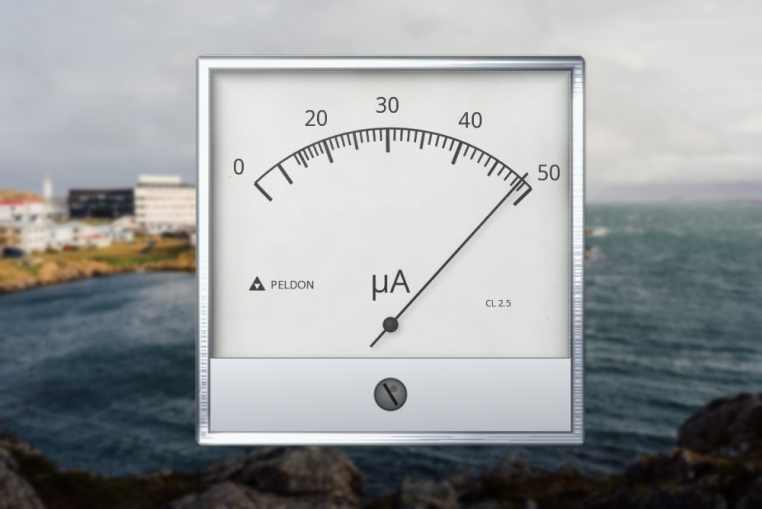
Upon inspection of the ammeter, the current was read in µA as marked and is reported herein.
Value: 48.5 µA
